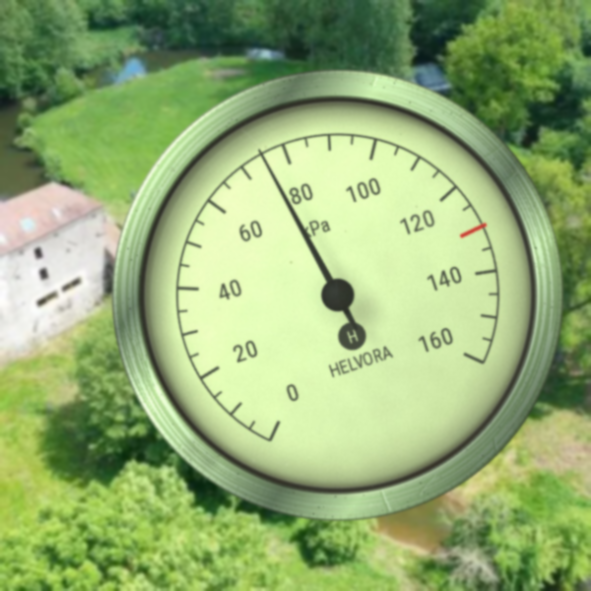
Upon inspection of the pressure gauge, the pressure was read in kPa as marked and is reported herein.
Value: 75 kPa
